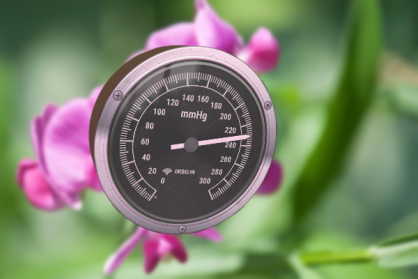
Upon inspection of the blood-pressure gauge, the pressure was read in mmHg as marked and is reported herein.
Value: 230 mmHg
